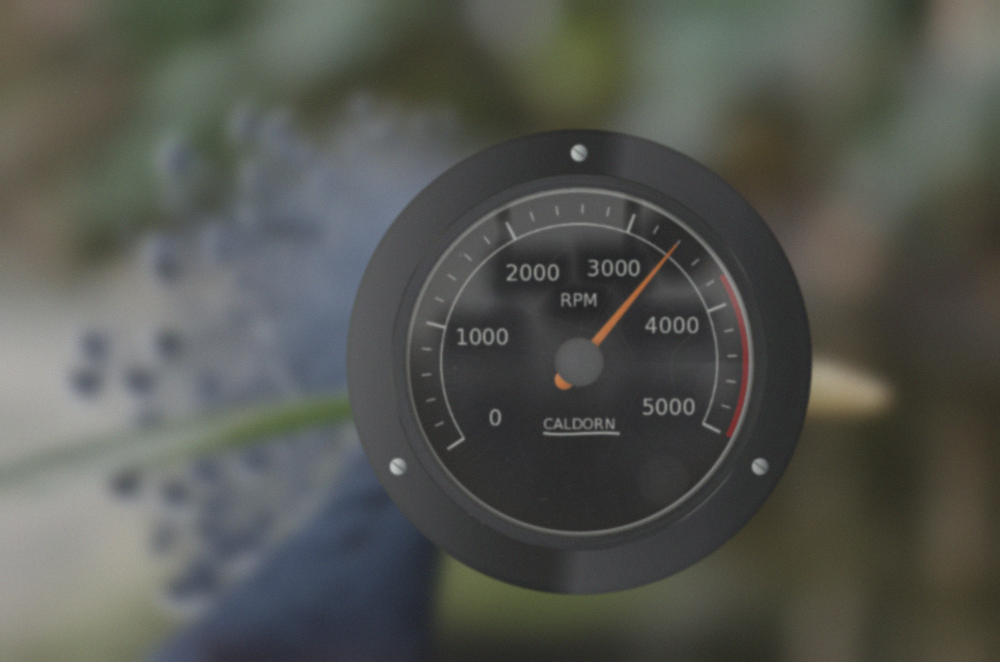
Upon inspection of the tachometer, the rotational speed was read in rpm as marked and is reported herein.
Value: 3400 rpm
